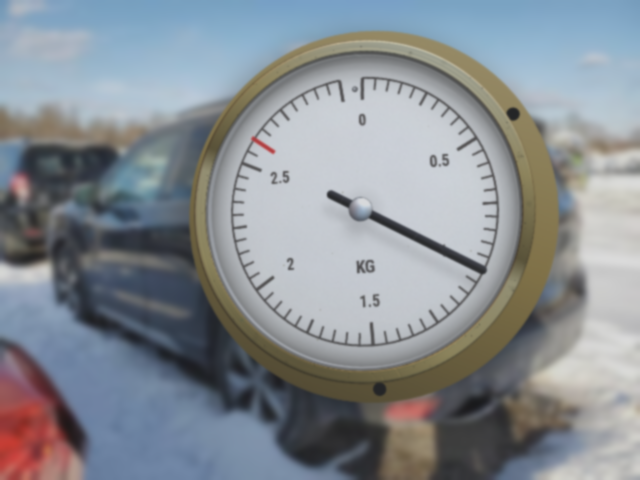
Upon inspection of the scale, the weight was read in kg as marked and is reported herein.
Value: 1 kg
